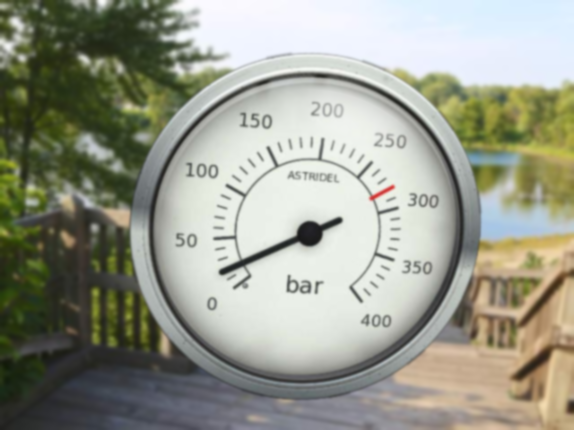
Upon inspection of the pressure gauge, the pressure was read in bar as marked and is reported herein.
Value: 20 bar
